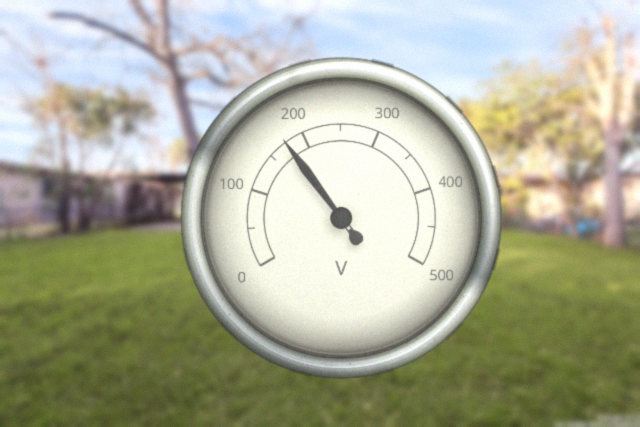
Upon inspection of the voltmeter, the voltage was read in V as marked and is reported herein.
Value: 175 V
